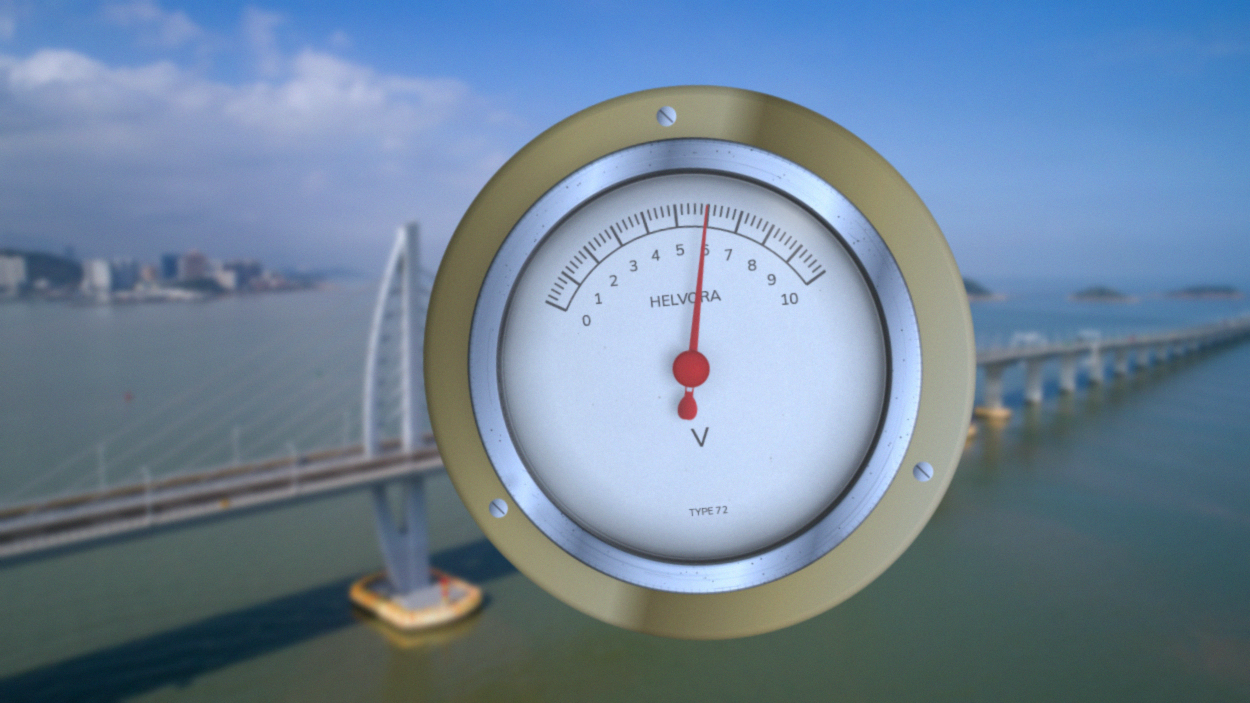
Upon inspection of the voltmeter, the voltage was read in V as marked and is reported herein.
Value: 6 V
